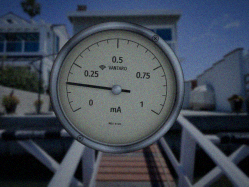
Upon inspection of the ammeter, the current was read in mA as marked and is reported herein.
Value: 0.15 mA
